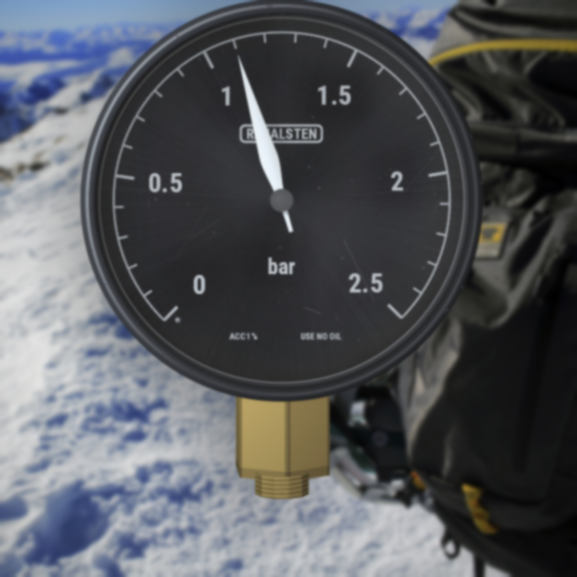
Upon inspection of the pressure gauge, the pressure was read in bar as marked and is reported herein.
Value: 1.1 bar
